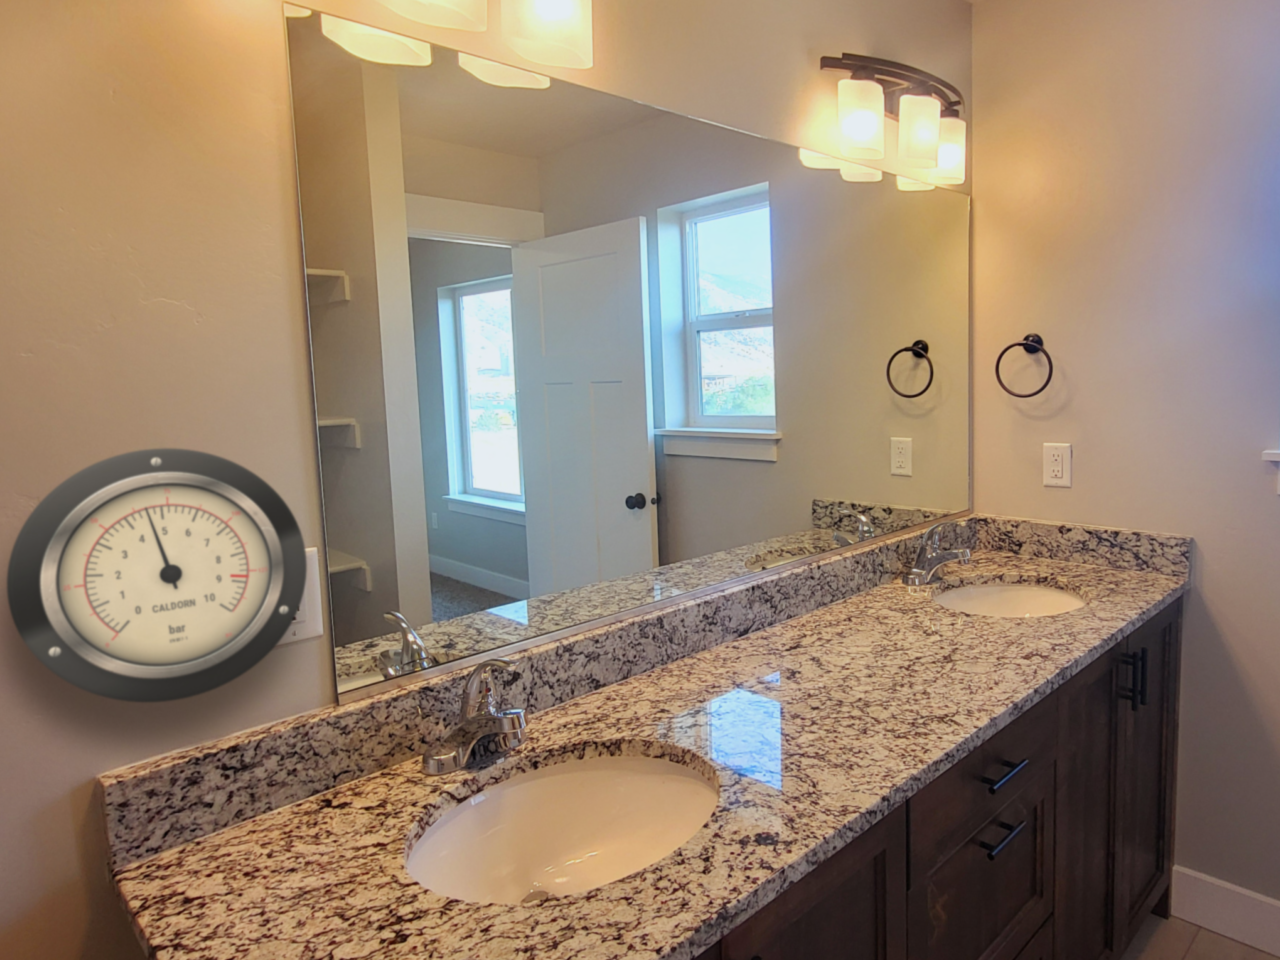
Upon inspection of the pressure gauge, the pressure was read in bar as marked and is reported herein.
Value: 4.6 bar
